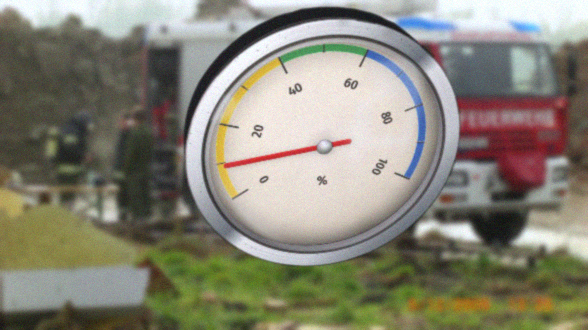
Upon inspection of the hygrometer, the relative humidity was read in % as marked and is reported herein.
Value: 10 %
